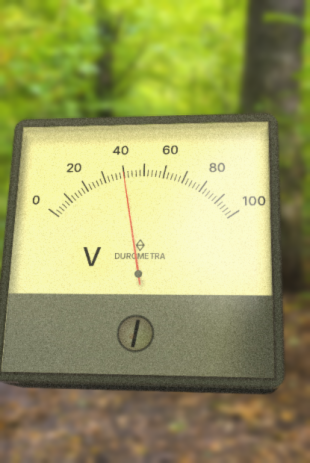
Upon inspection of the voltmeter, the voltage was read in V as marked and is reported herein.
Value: 40 V
